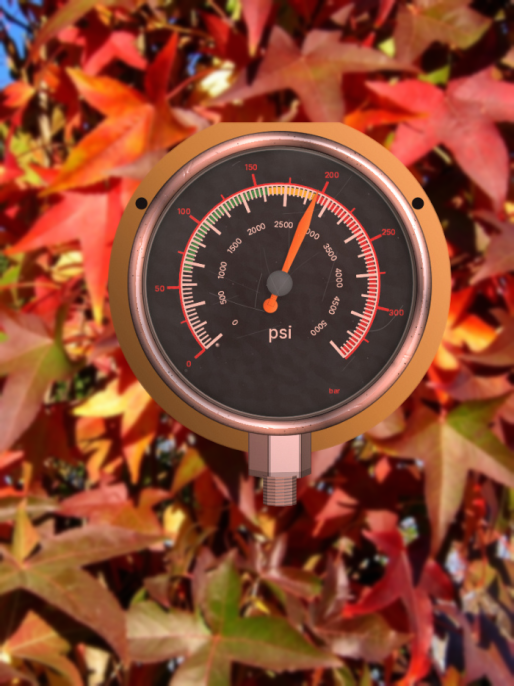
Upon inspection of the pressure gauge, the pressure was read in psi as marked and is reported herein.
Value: 2850 psi
